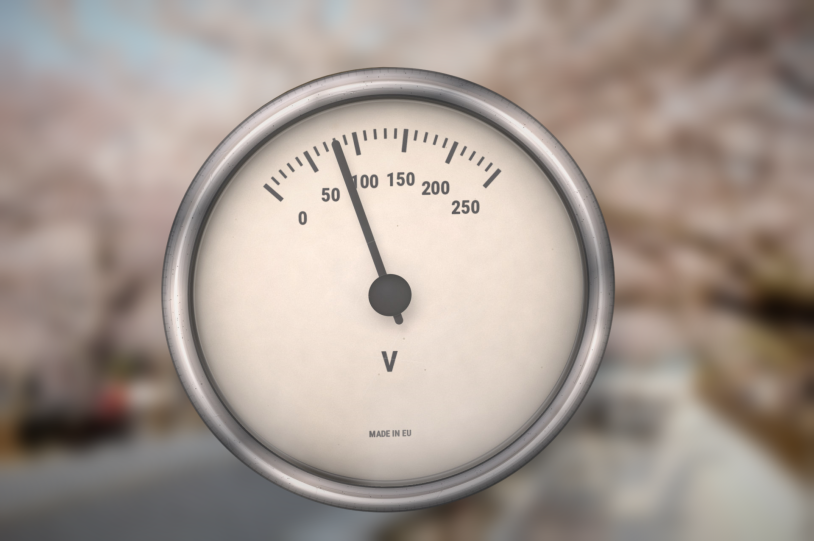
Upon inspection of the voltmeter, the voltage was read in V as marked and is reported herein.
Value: 80 V
